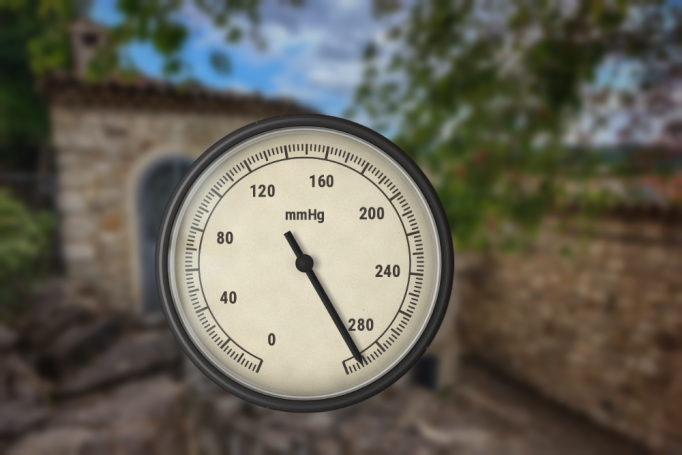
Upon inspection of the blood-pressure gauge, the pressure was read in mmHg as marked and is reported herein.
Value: 292 mmHg
